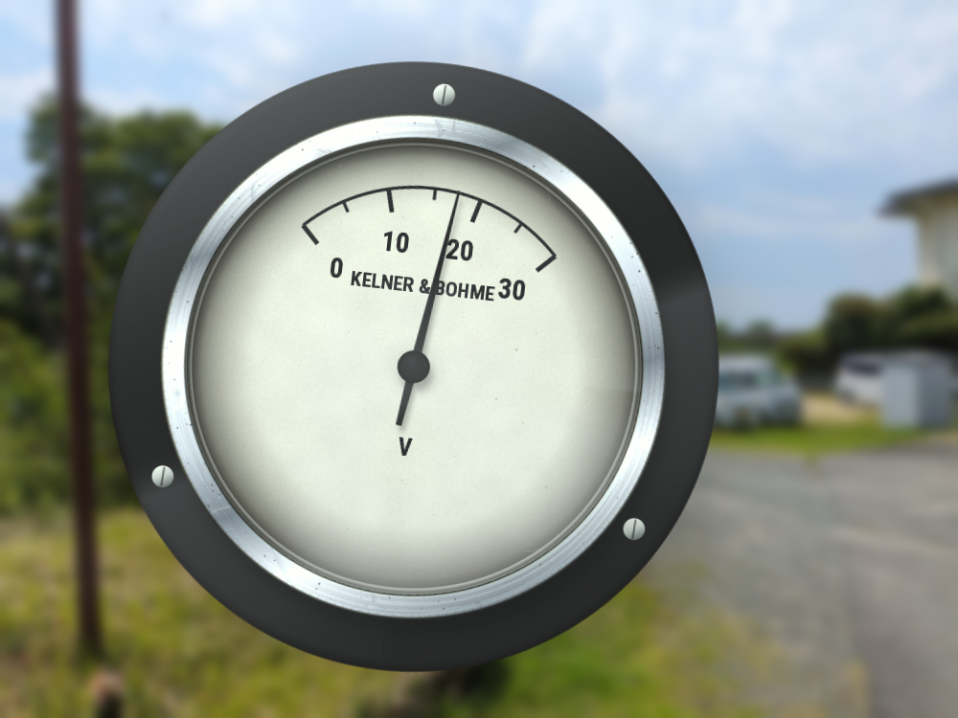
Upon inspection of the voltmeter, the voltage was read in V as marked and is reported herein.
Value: 17.5 V
